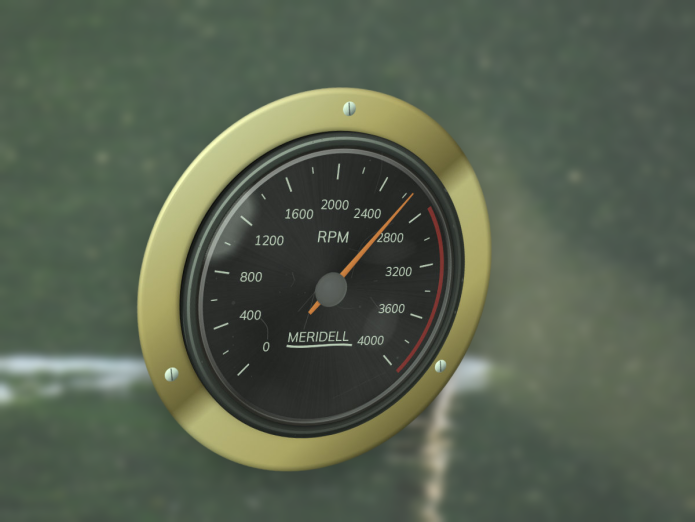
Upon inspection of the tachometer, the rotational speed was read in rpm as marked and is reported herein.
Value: 2600 rpm
